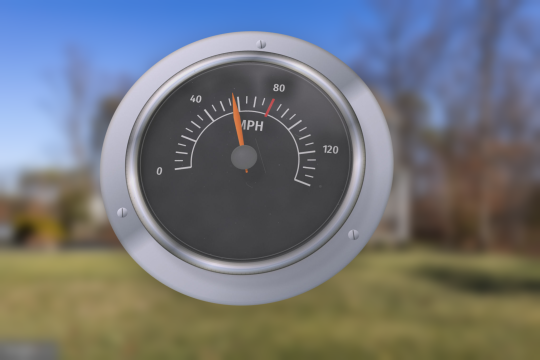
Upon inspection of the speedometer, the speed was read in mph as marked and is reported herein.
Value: 57.5 mph
